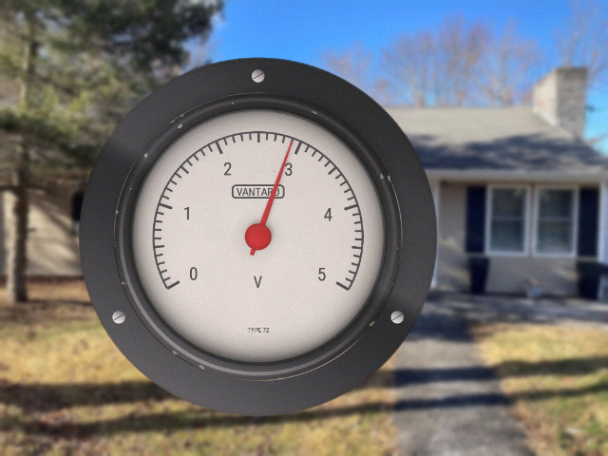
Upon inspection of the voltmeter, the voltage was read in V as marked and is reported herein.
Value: 2.9 V
